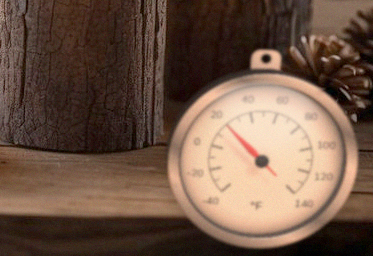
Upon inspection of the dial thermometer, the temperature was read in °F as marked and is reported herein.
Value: 20 °F
